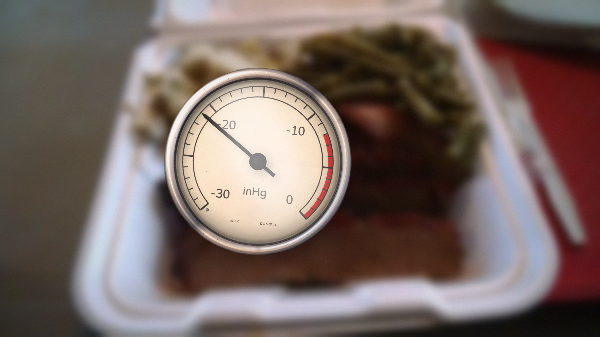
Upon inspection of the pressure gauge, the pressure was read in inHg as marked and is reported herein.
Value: -21 inHg
